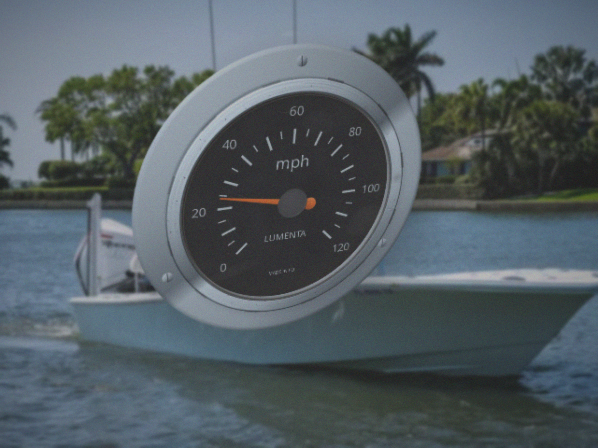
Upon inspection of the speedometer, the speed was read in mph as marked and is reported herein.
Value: 25 mph
